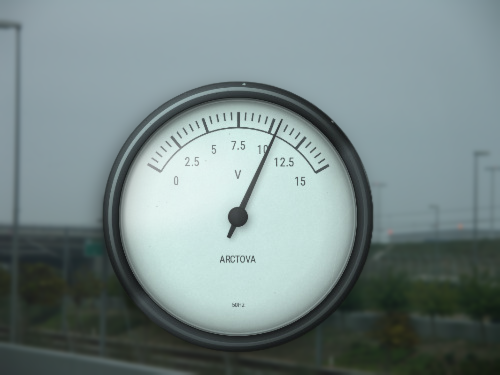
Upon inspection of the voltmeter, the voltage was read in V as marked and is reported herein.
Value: 10.5 V
